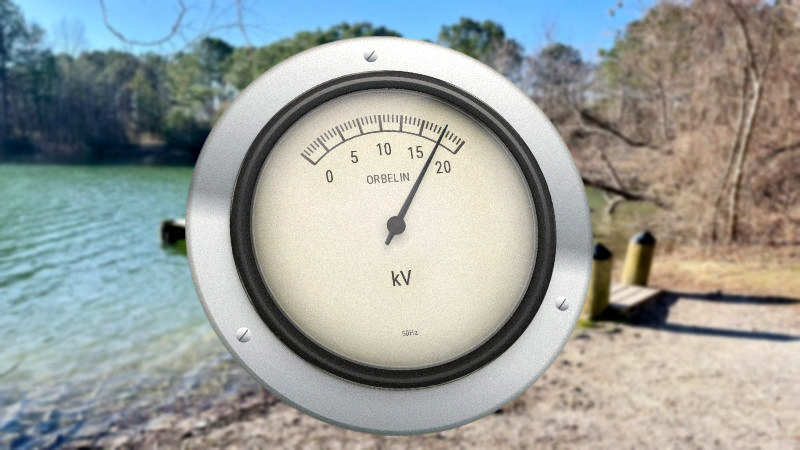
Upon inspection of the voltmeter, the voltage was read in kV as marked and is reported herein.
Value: 17.5 kV
